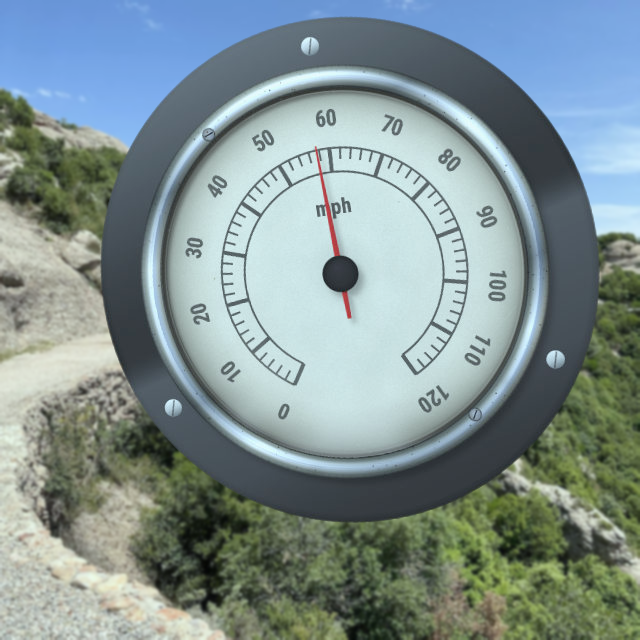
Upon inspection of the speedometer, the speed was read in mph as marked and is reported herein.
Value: 58 mph
